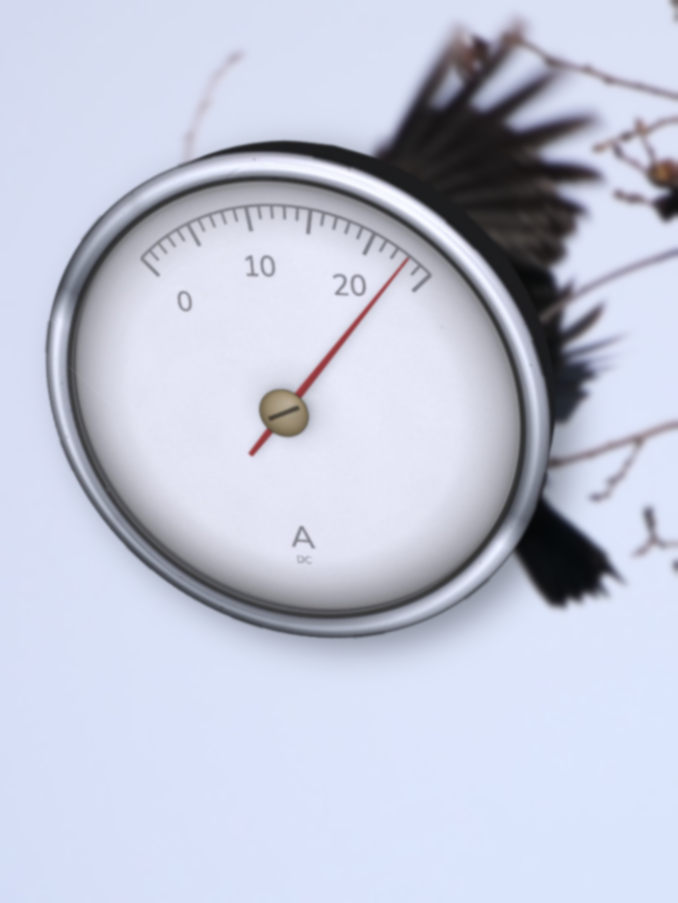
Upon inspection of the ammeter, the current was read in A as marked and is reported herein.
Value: 23 A
